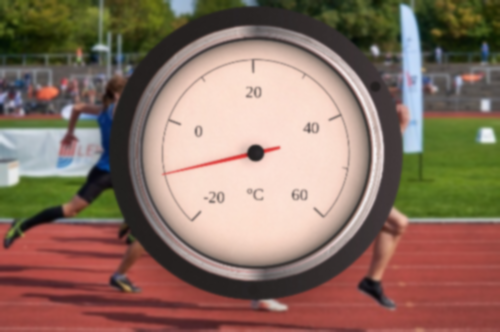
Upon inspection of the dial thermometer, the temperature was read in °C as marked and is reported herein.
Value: -10 °C
